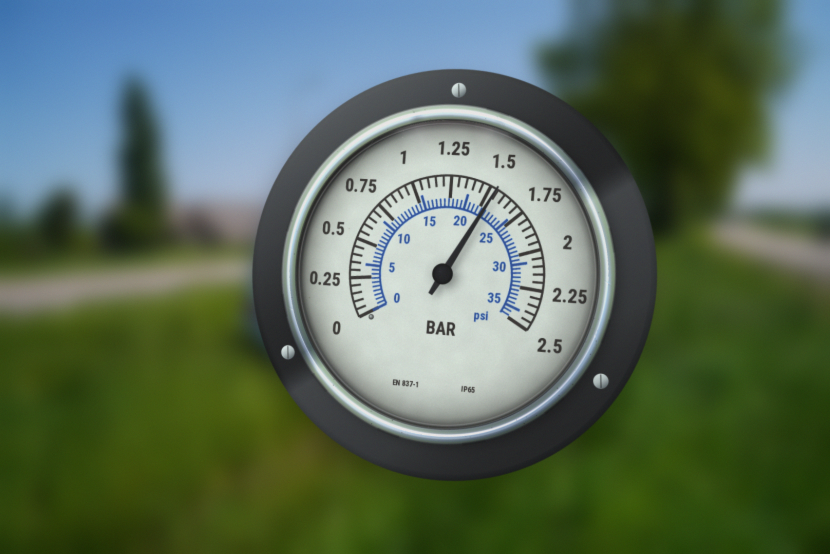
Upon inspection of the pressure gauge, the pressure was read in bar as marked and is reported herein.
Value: 1.55 bar
